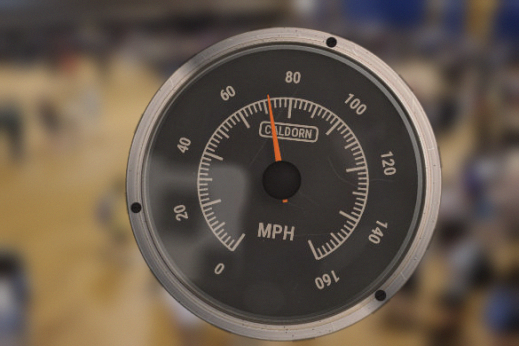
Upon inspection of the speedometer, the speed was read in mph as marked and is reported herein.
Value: 72 mph
